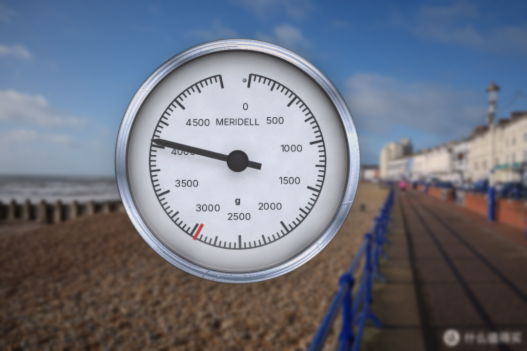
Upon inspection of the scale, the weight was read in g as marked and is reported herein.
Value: 4050 g
